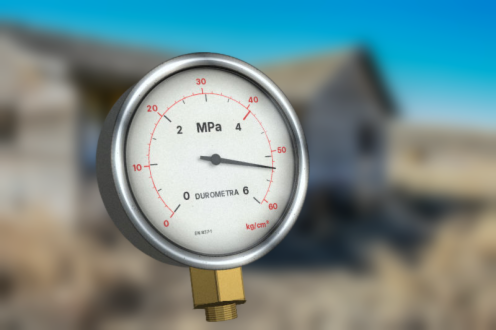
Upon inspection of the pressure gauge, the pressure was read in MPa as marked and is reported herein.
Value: 5.25 MPa
